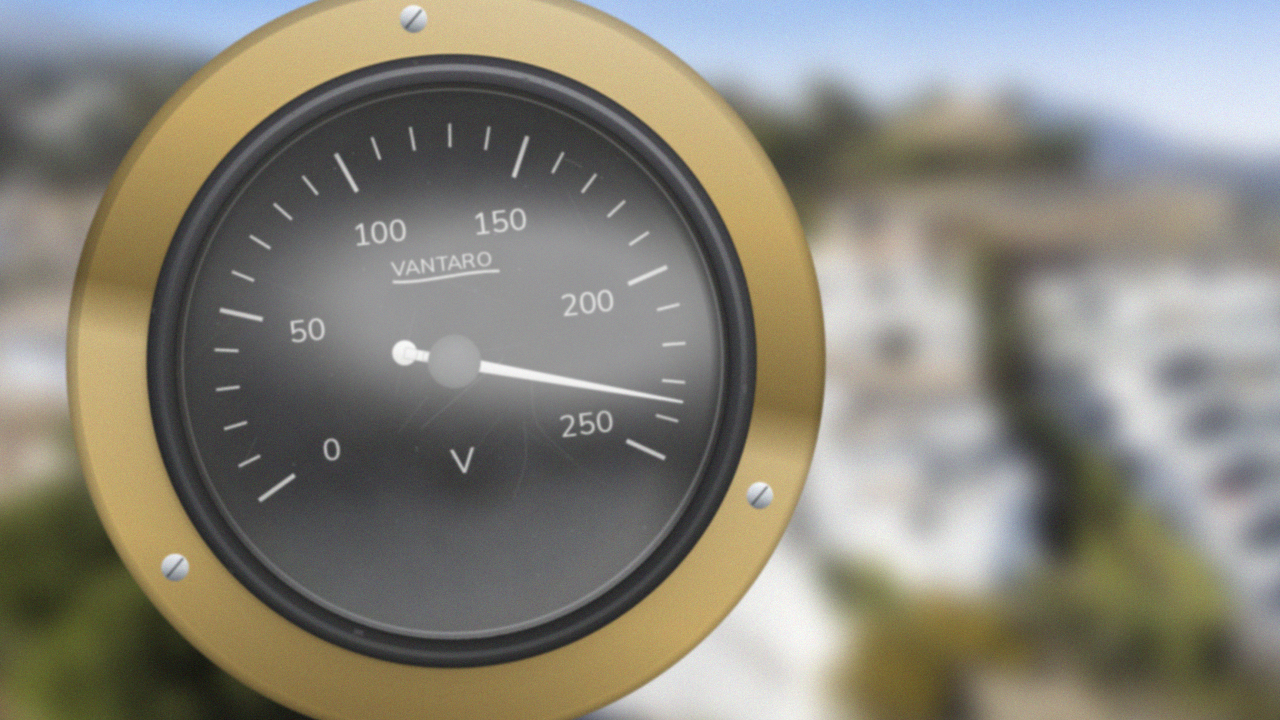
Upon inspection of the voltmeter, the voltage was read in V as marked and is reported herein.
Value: 235 V
